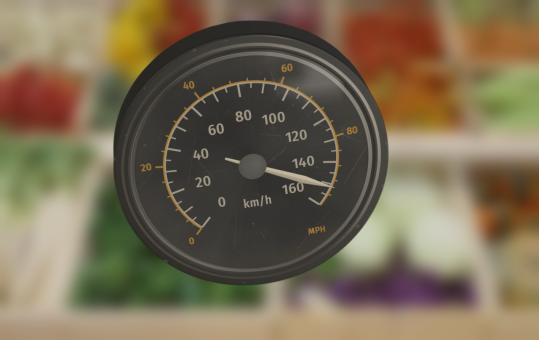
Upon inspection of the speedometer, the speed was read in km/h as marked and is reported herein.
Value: 150 km/h
